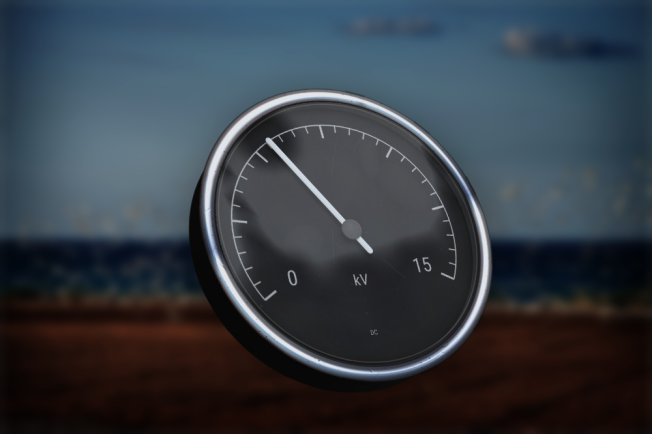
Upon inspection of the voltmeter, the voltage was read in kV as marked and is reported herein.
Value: 5.5 kV
